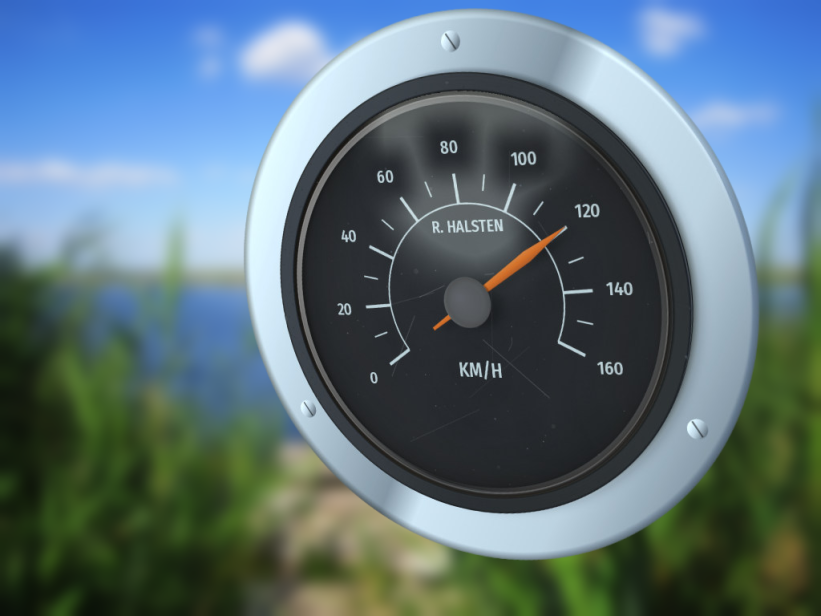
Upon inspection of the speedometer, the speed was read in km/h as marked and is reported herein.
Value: 120 km/h
